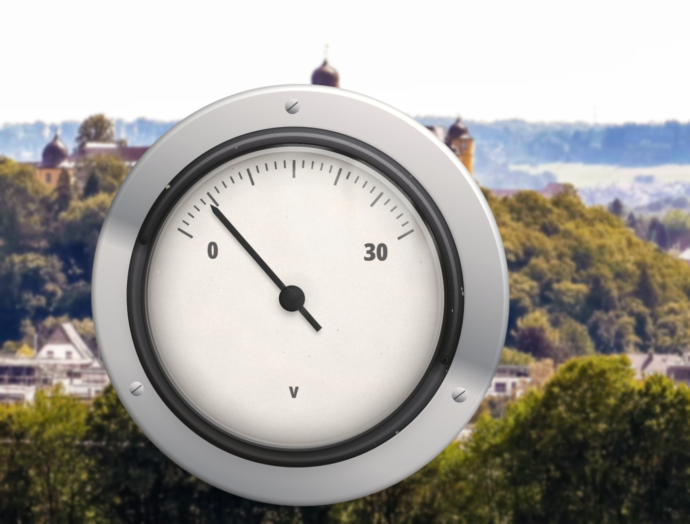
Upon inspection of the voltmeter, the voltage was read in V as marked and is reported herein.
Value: 4.5 V
